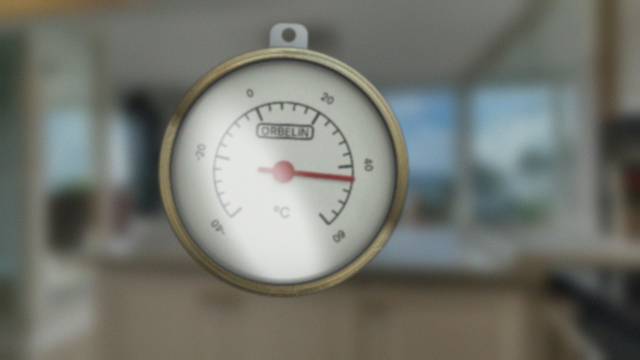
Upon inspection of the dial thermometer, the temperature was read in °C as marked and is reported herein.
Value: 44 °C
